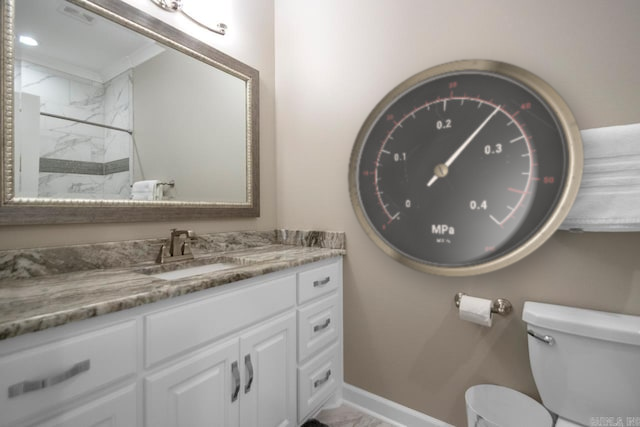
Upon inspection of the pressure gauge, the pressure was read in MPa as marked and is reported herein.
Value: 0.26 MPa
